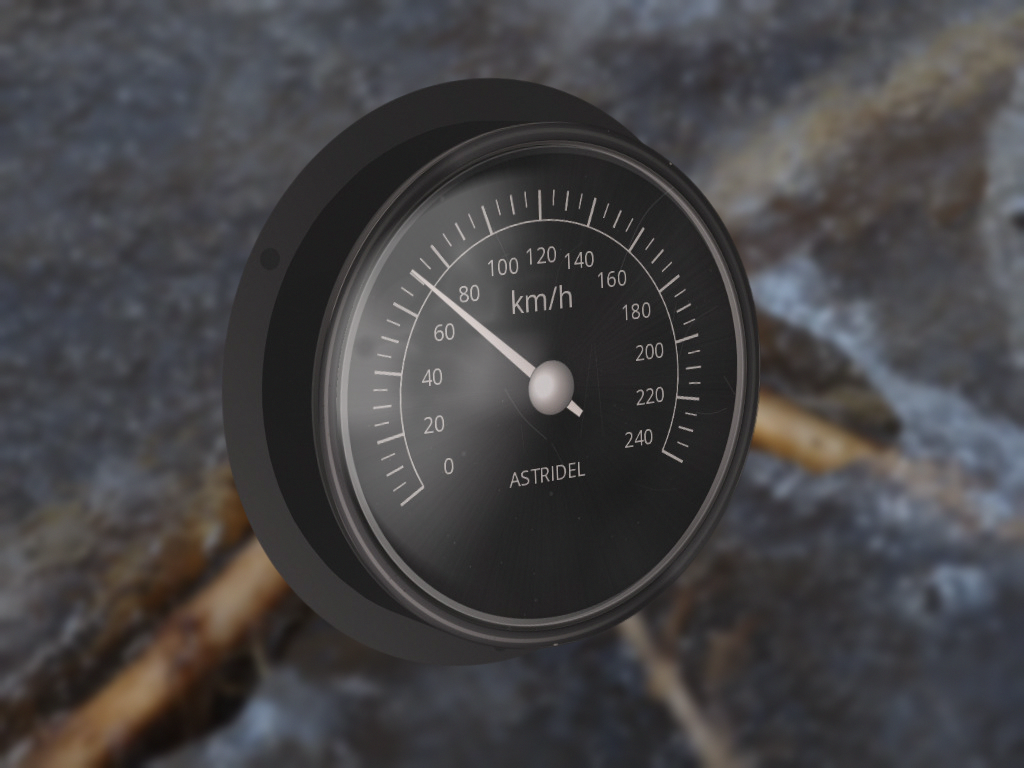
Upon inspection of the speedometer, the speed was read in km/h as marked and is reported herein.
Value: 70 km/h
